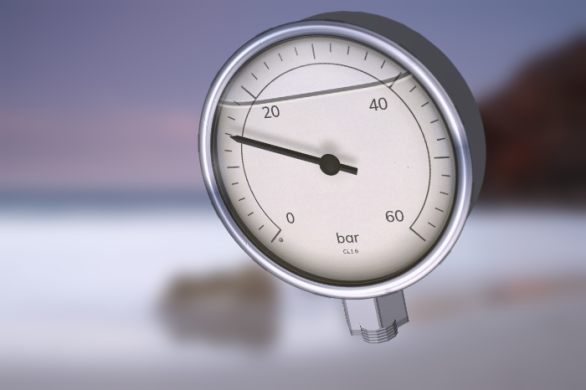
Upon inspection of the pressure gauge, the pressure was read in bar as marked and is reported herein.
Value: 14 bar
